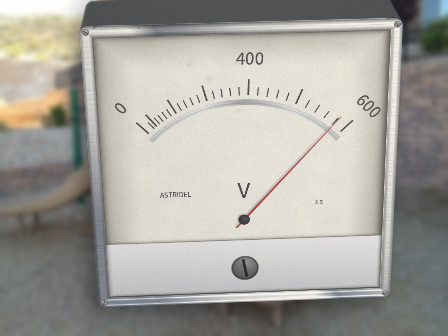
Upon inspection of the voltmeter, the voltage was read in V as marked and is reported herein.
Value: 580 V
